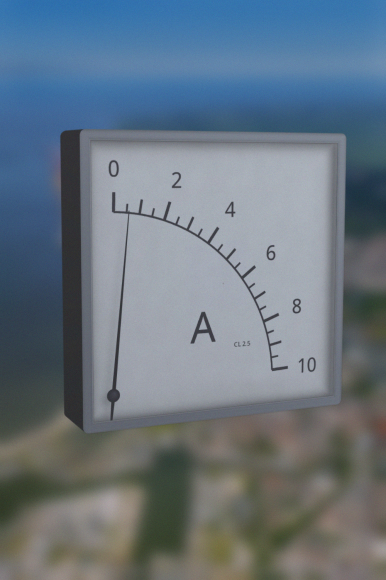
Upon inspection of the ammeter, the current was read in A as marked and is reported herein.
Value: 0.5 A
